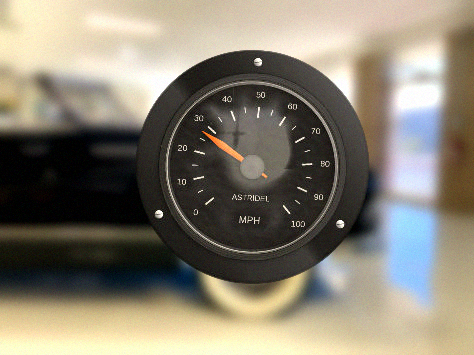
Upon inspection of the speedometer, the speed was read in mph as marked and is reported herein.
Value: 27.5 mph
